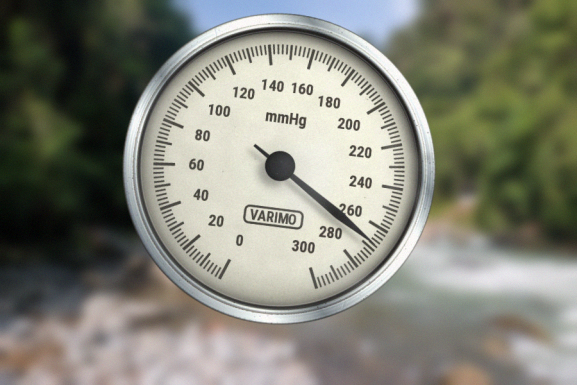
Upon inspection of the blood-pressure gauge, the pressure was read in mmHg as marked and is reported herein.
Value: 268 mmHg
